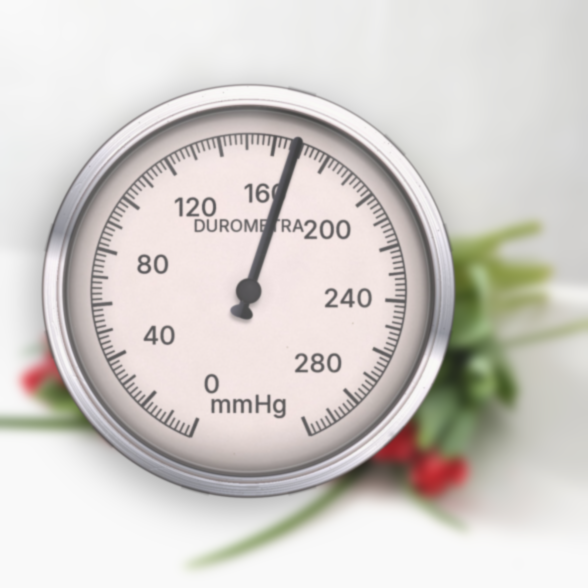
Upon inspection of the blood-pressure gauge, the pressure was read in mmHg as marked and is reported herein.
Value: 168 mmHg
